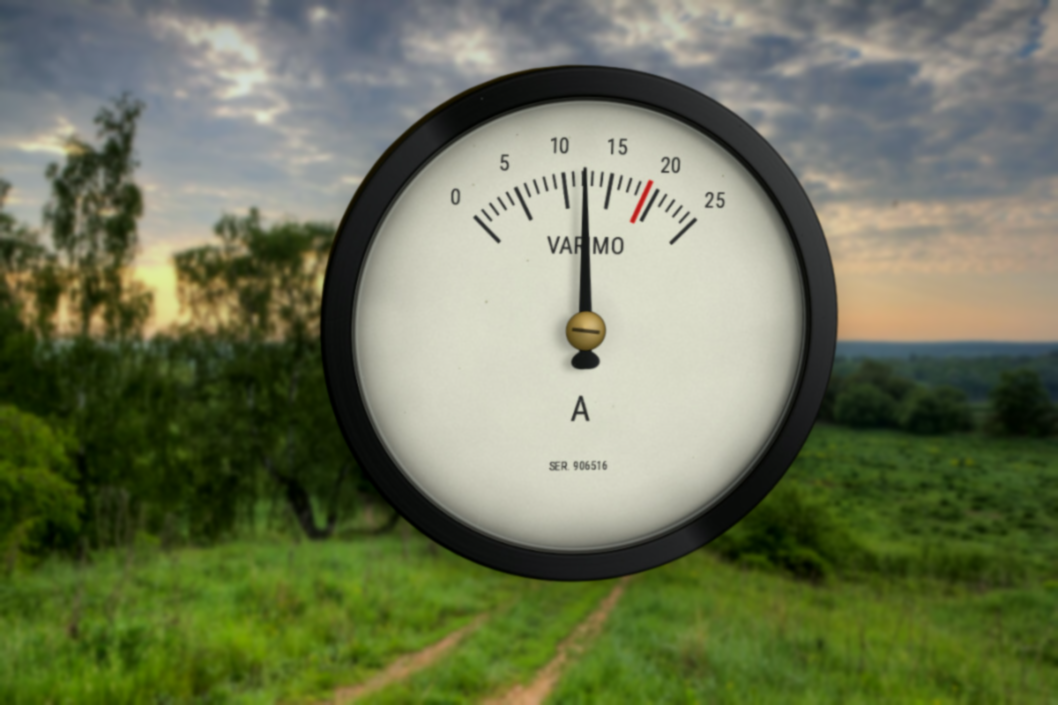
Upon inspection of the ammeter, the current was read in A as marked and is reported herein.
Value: 12 A
